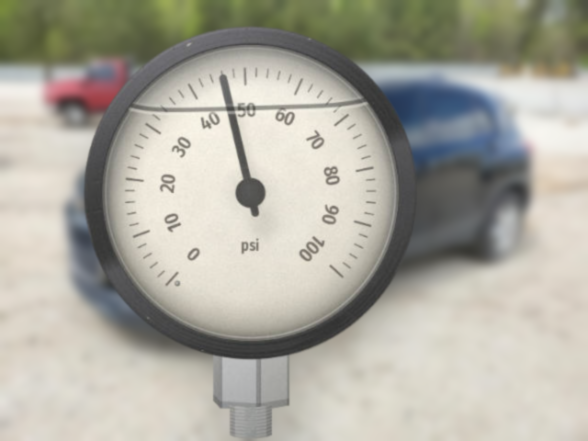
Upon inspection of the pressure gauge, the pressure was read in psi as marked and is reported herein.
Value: 46 psi
